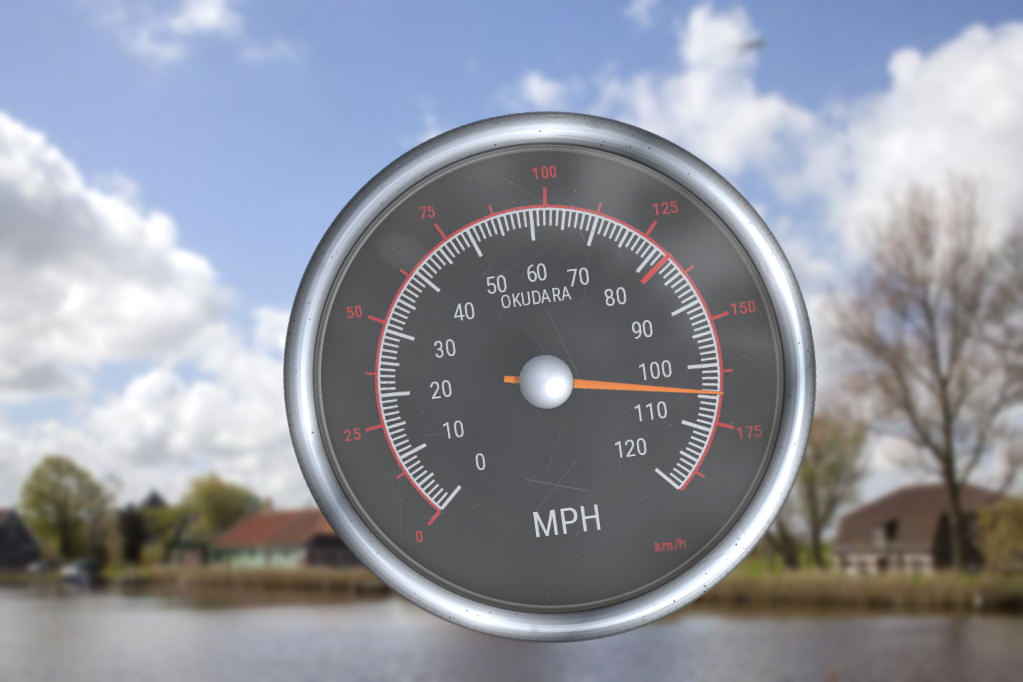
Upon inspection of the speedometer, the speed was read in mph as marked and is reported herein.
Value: 104 mph
